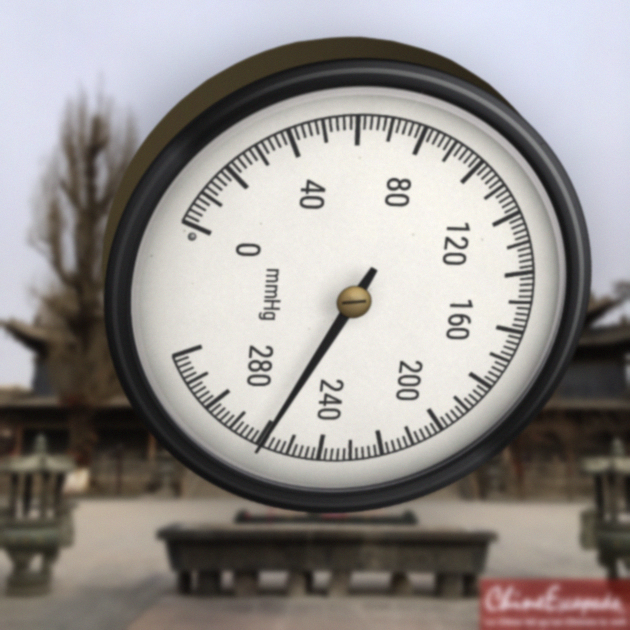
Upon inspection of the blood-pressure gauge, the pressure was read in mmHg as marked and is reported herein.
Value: 260 mmHg
